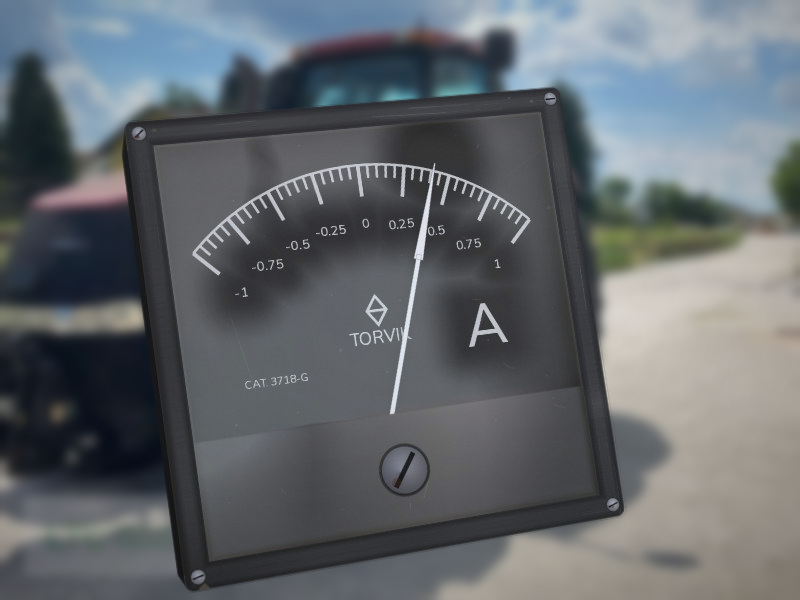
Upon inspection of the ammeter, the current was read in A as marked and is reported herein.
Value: 0.4 A
